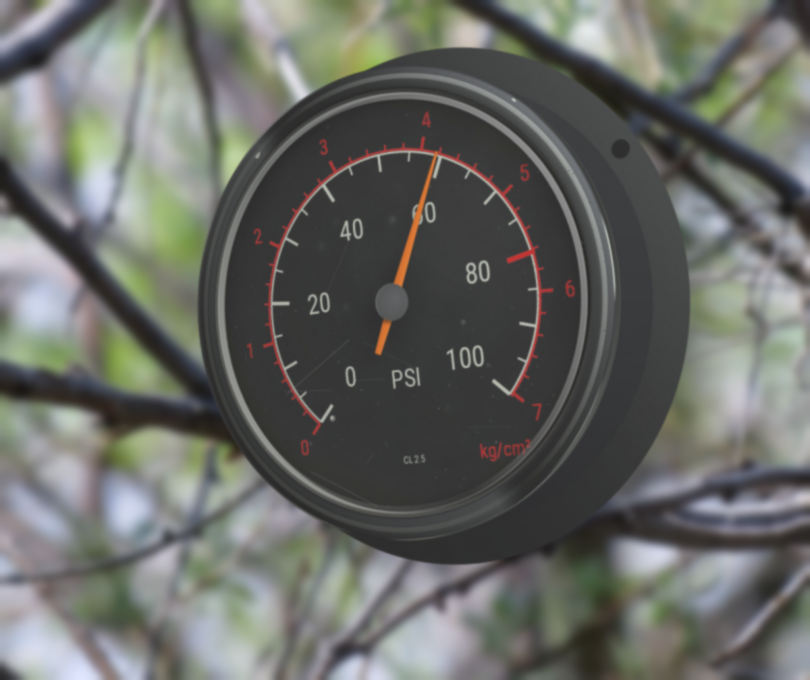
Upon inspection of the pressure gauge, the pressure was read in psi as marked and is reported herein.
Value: 60 psi
